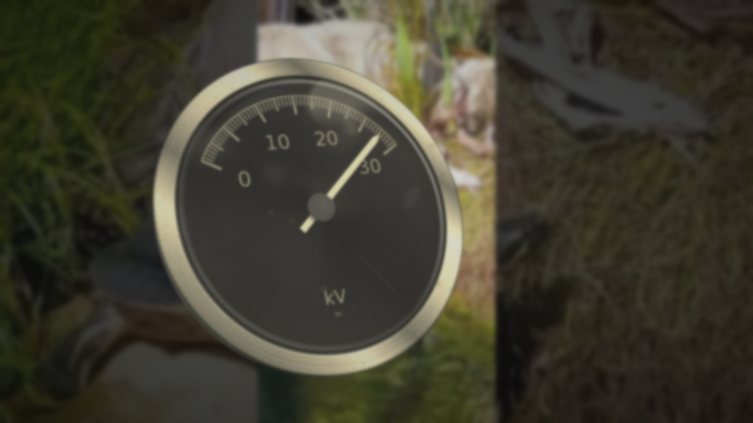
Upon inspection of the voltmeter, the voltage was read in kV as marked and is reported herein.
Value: 27.5 kV
